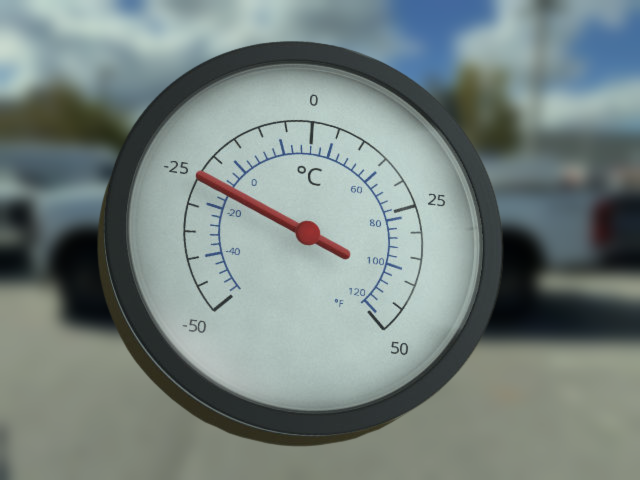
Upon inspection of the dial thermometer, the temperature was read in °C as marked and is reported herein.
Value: -25 °C
